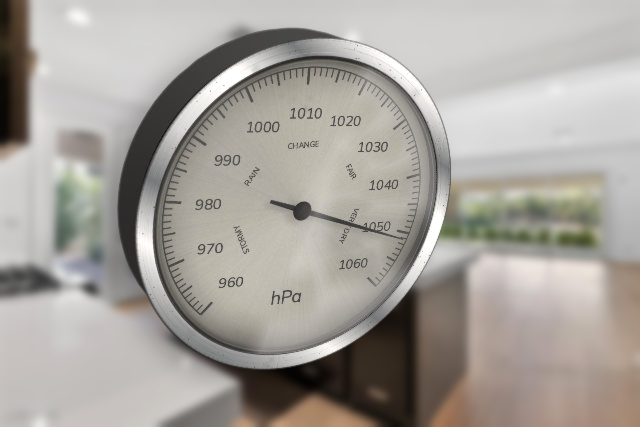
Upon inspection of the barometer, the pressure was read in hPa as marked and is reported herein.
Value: 1051 hPa
